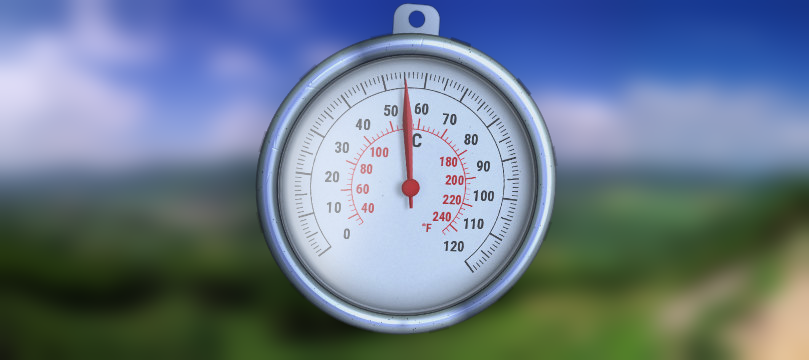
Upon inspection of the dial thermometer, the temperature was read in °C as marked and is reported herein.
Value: 55 °C
